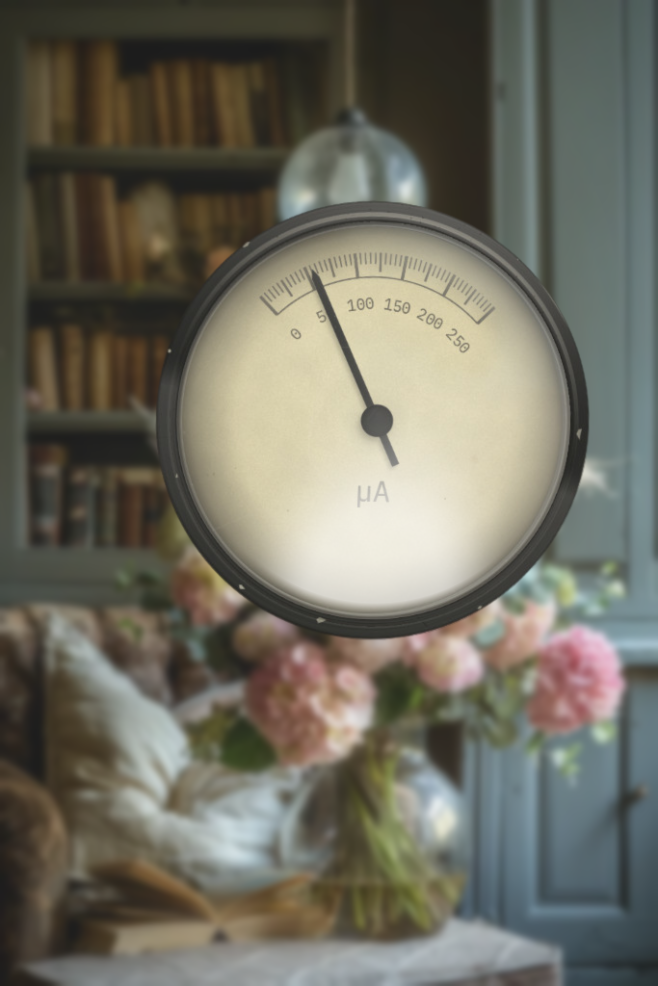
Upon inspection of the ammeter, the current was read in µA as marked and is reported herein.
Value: 55 µA
